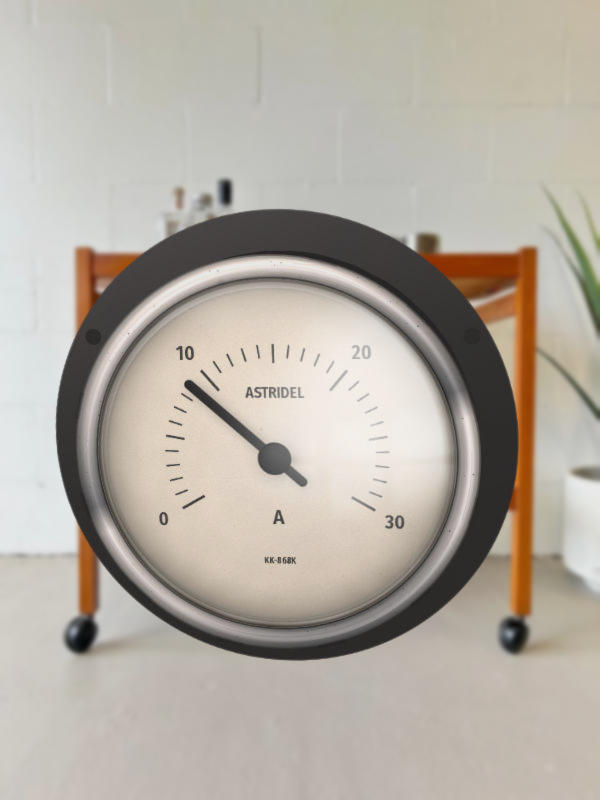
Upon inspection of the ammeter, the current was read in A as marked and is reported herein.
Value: 9 A
